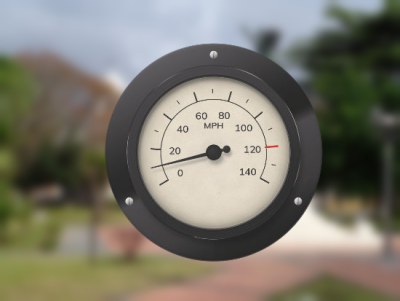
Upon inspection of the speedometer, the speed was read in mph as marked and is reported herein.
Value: 10 mph
